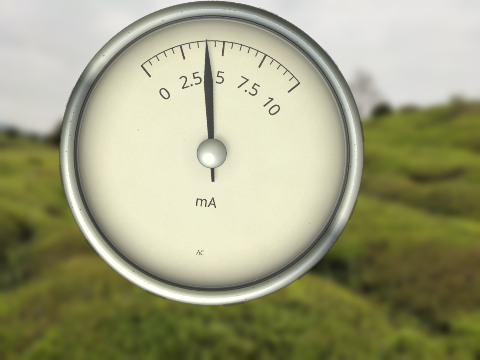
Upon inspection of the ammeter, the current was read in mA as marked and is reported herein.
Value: 4 mA
